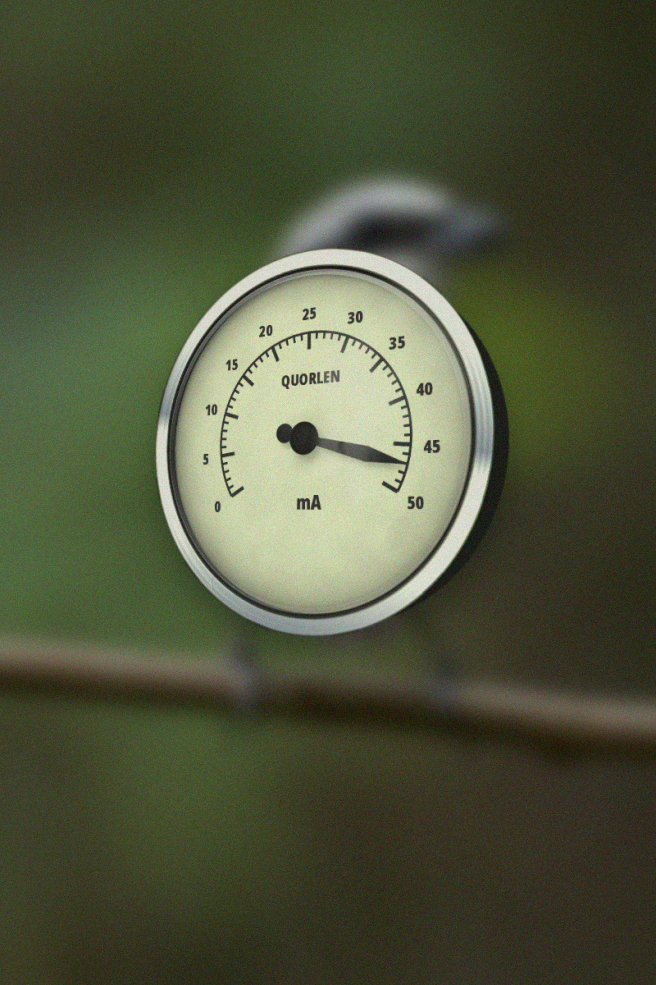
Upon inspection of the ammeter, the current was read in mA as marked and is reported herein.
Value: 47 mA
